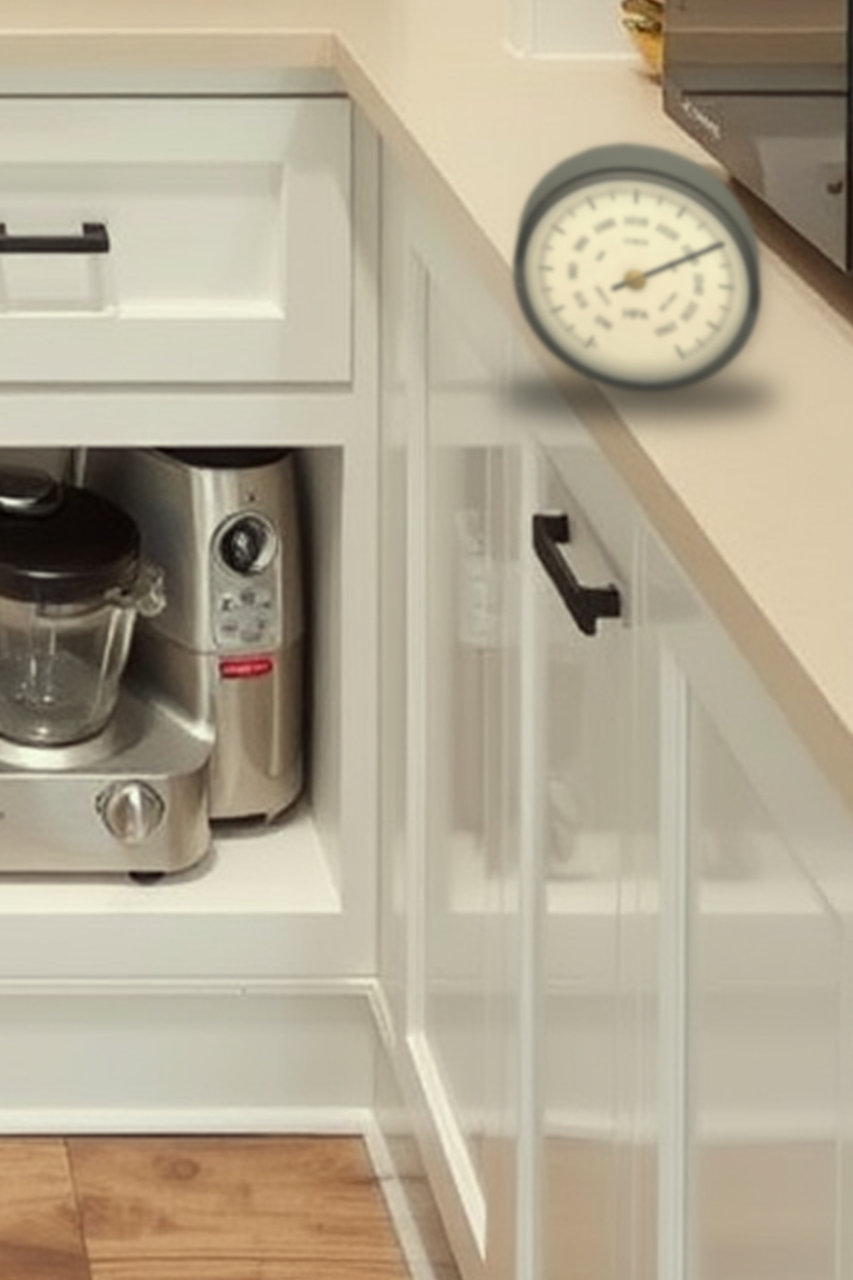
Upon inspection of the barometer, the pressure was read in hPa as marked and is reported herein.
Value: 1030 hPa
